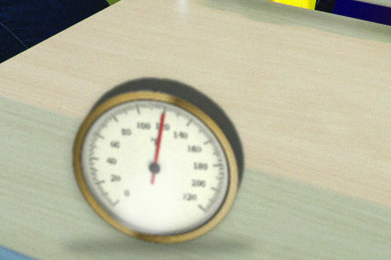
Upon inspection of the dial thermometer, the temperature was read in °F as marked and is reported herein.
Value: 120 °F
